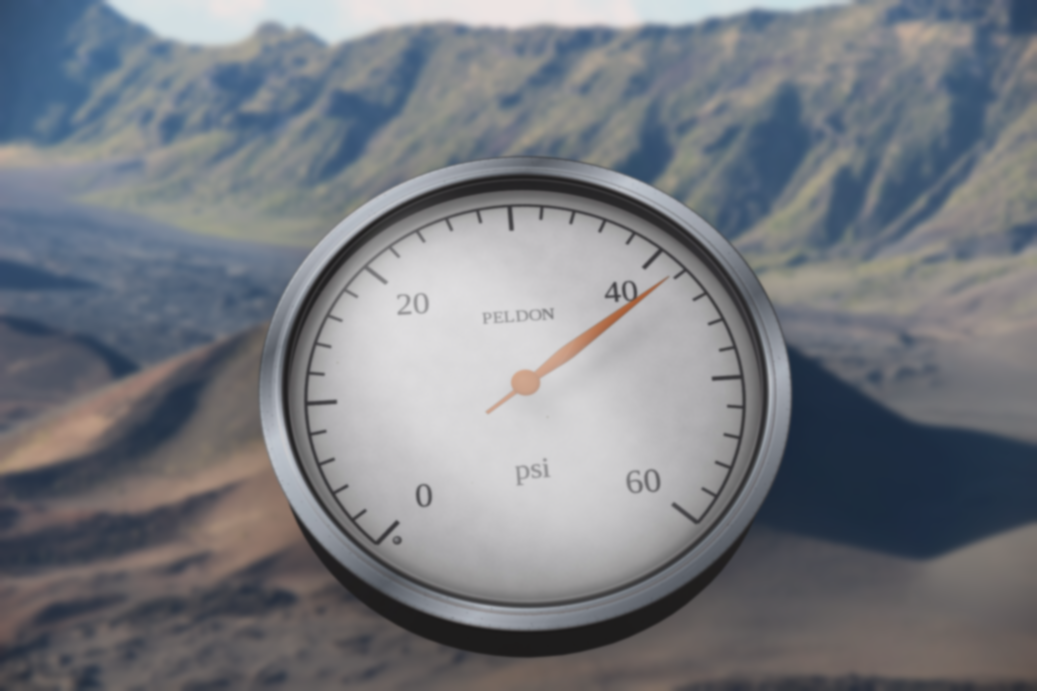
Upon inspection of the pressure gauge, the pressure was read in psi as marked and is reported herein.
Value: 42 psi
